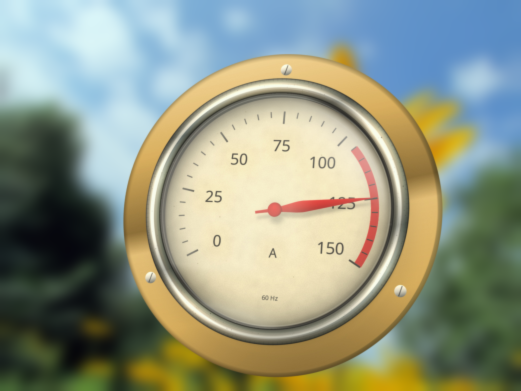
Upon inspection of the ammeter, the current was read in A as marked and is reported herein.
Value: 125 A
